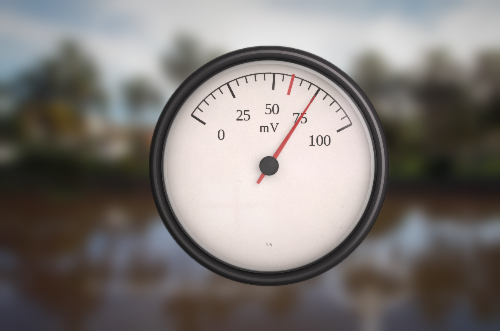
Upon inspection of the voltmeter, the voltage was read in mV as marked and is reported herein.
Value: 75 mV
